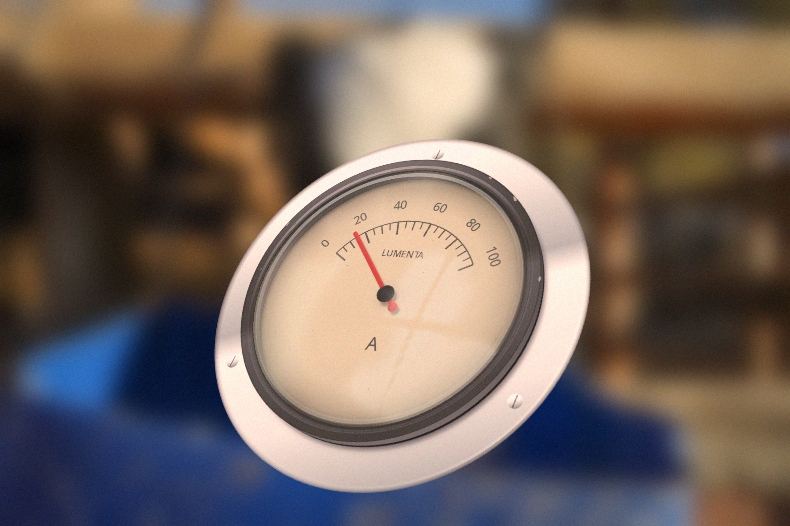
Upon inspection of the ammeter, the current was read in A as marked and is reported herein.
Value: 15 A
